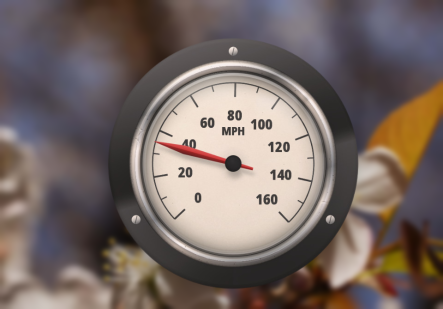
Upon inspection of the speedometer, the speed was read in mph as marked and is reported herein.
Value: 35 mph
